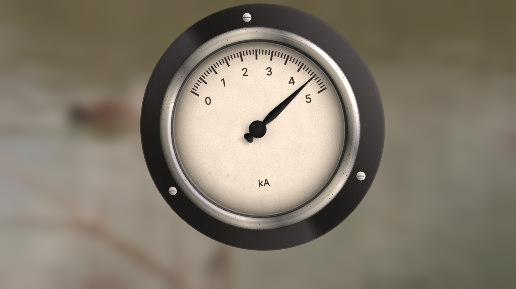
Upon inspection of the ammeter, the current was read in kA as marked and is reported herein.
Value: 4.5 kA
